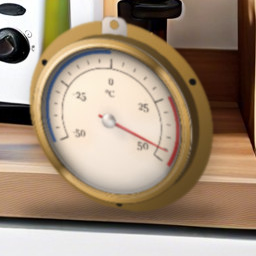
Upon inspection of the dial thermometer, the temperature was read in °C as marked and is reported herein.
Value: 45 °C
